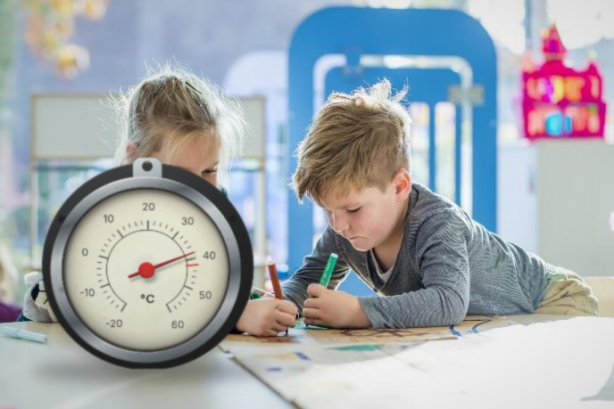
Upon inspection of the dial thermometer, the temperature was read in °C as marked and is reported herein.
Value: 38 °C
